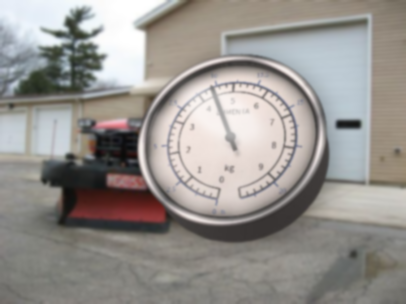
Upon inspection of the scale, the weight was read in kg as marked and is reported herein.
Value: 4.4 kg
